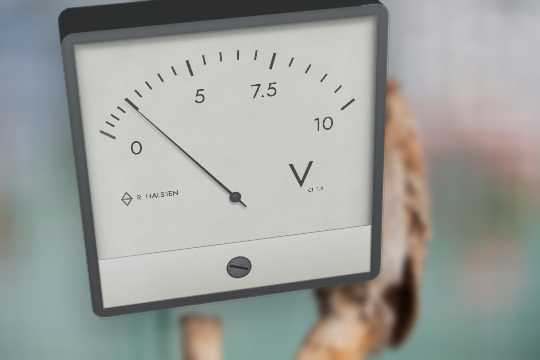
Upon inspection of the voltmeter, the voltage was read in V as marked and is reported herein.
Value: 2.5 V
